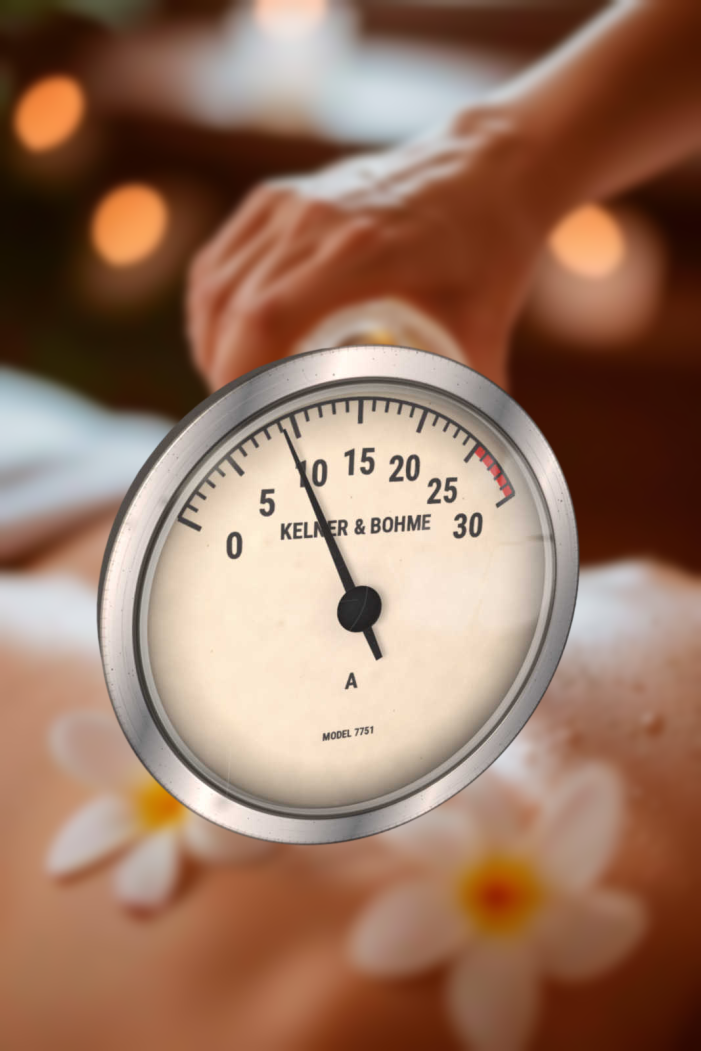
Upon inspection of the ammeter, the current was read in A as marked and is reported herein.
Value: 9 A
